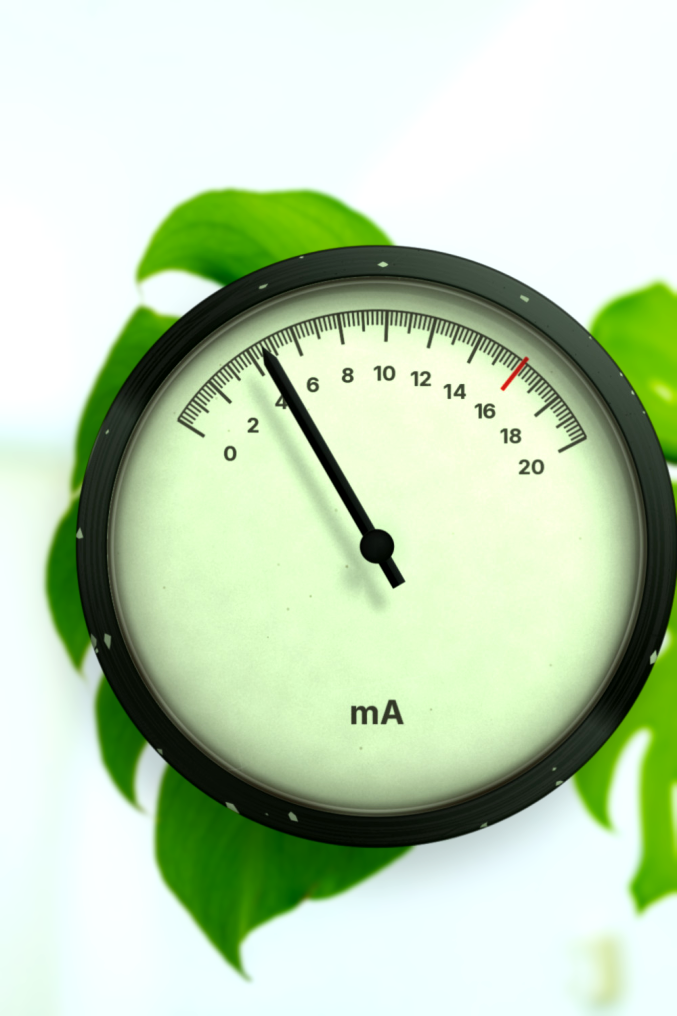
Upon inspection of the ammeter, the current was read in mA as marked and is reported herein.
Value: 4.6 mA
